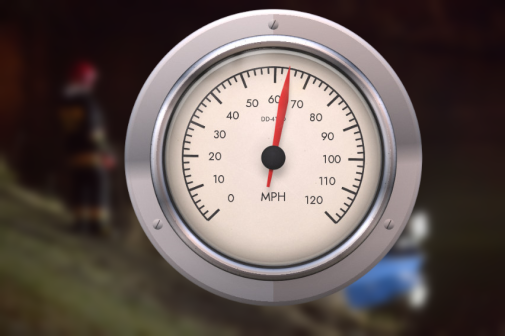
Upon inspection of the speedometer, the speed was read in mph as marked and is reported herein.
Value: 64 mph
